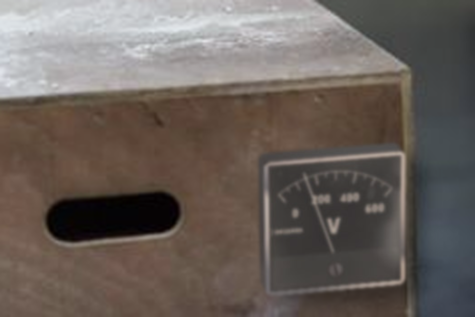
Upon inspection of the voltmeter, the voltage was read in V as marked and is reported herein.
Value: 150 V
